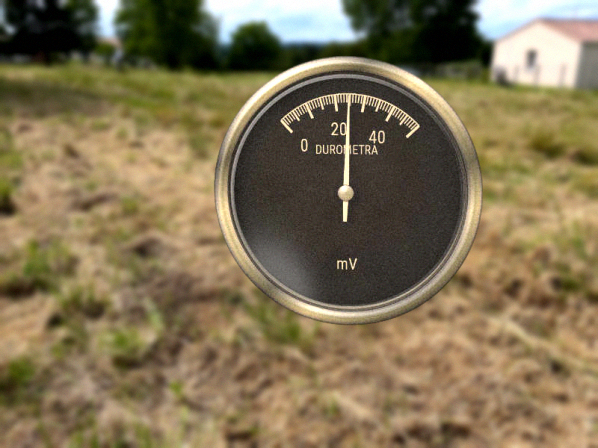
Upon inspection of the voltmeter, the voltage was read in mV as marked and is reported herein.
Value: 25 mV
